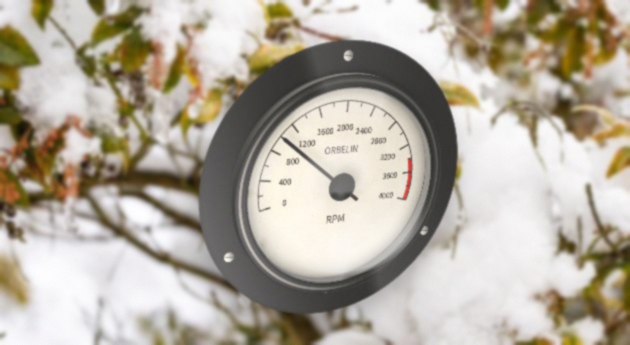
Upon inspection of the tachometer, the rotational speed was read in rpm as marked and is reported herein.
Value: 1000 rpm
